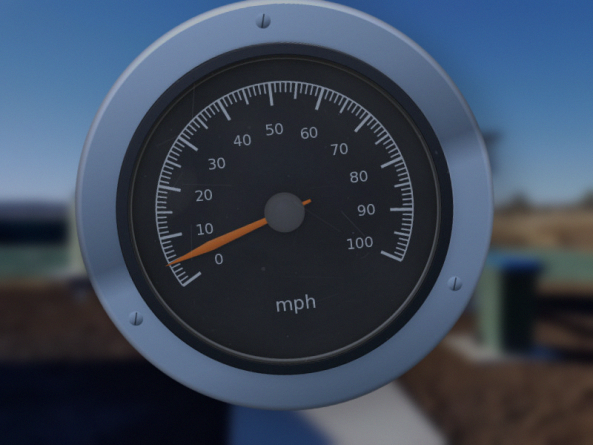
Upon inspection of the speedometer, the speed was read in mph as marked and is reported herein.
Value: 5 mph
